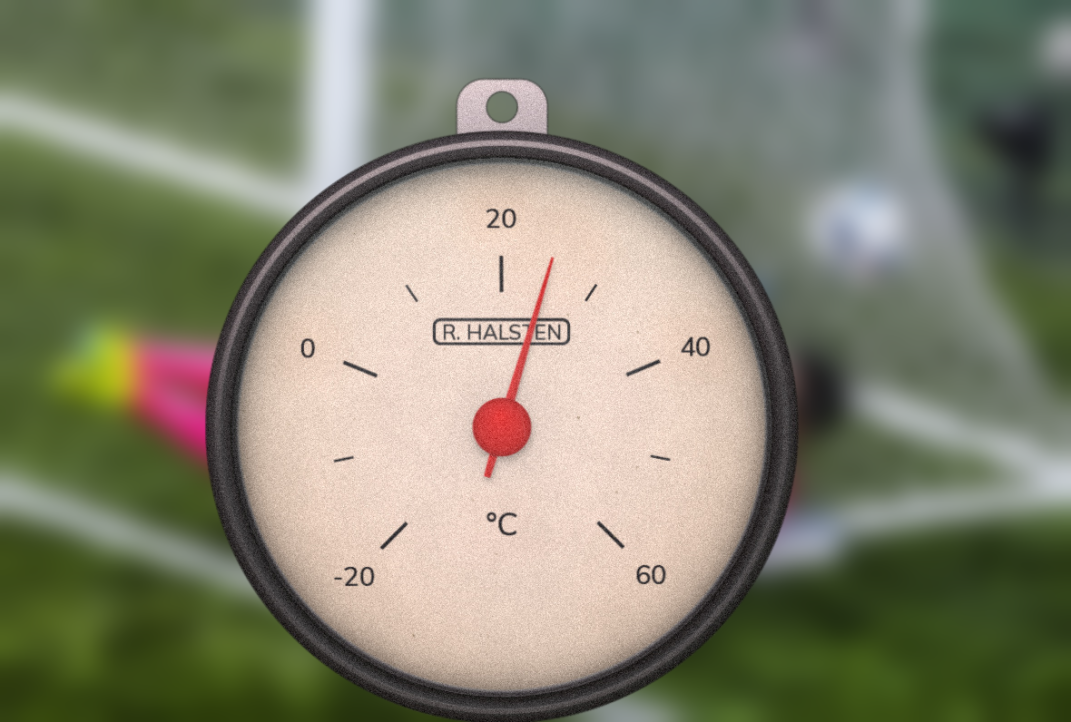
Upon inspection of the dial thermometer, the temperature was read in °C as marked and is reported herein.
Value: 25 °C
